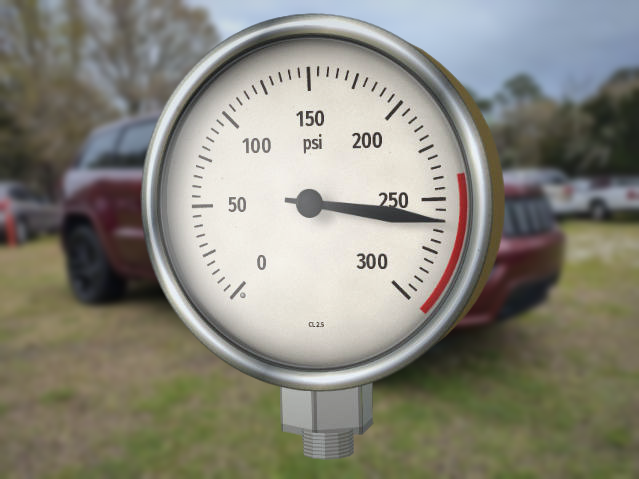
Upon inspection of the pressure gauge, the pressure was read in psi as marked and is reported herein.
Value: 260 psi
